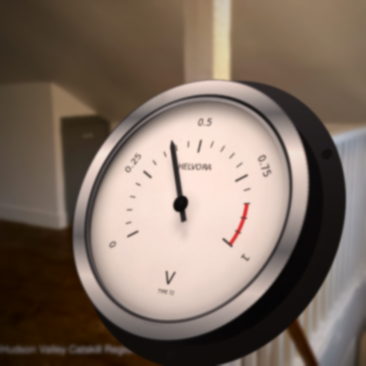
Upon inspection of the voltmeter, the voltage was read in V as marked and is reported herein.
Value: 0.4 V
